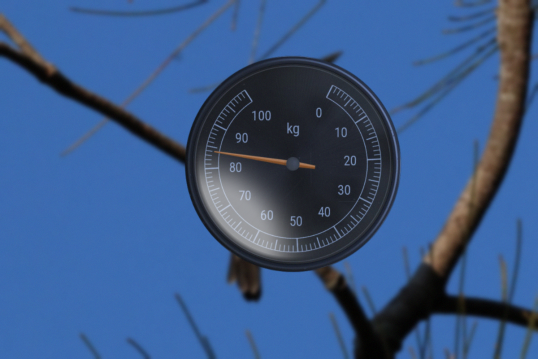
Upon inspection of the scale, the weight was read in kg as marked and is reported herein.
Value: 84 kg
